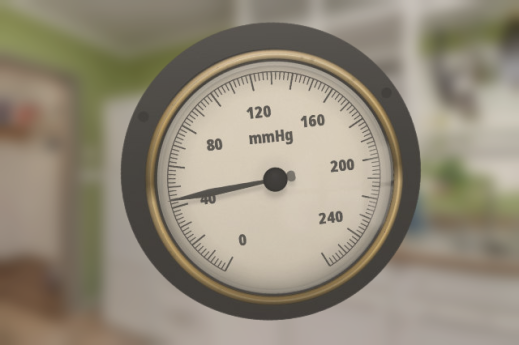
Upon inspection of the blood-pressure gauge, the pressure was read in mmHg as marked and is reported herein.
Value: 44 mmHg
